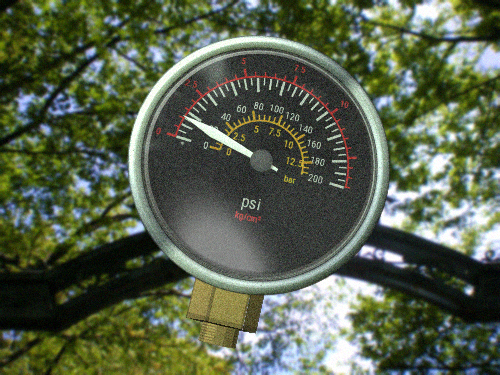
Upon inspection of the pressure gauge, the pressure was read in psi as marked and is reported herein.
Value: 15 psi
